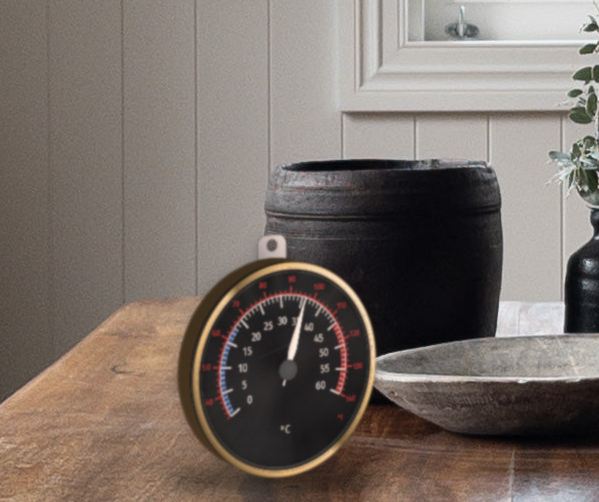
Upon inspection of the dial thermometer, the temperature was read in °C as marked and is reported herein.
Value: 35 °C
